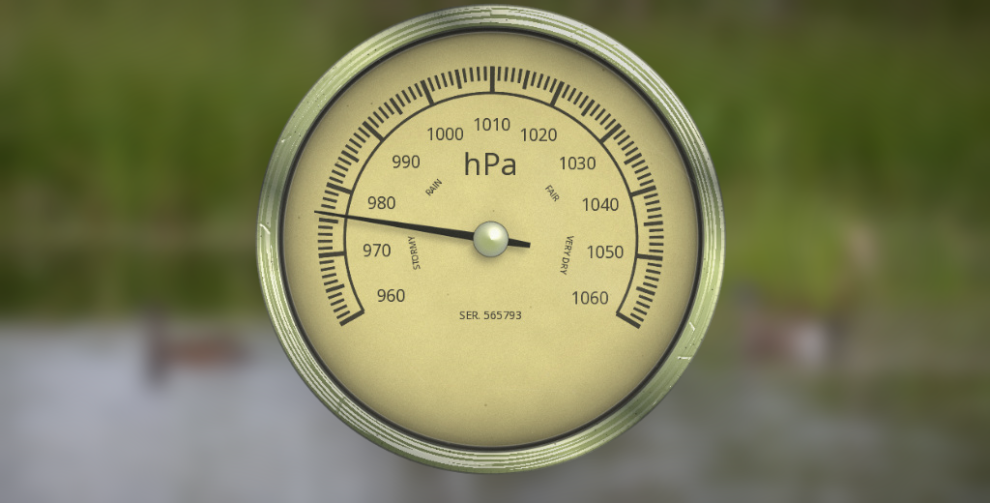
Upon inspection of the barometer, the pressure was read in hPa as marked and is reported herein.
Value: 976 hPa
